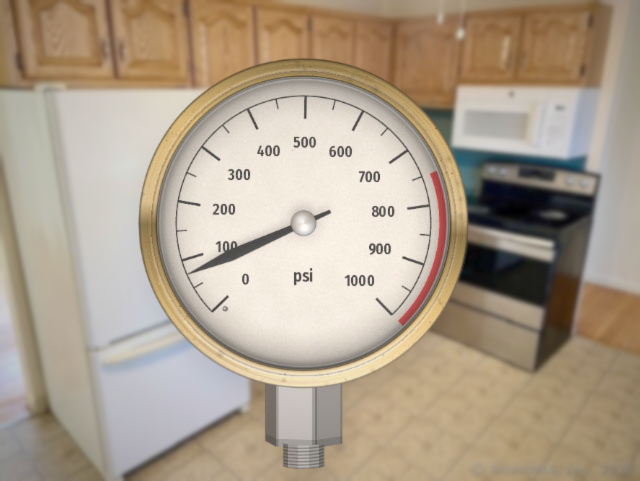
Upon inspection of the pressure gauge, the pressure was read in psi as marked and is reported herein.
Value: 75 psi
